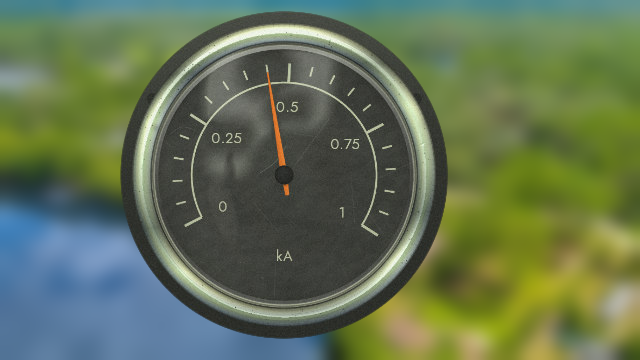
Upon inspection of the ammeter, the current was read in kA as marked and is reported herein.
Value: 0.45 kA
